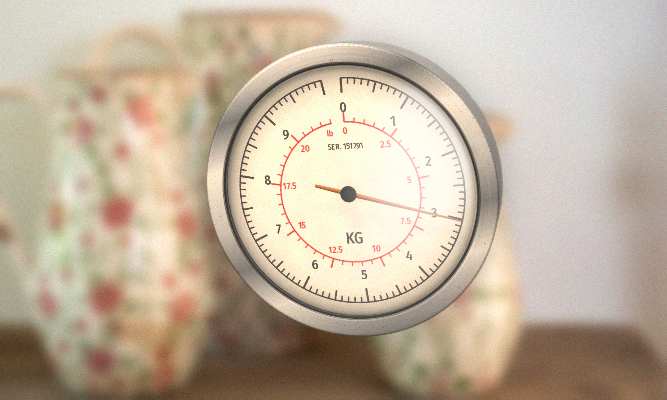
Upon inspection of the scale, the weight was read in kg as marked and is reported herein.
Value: 3 kg
